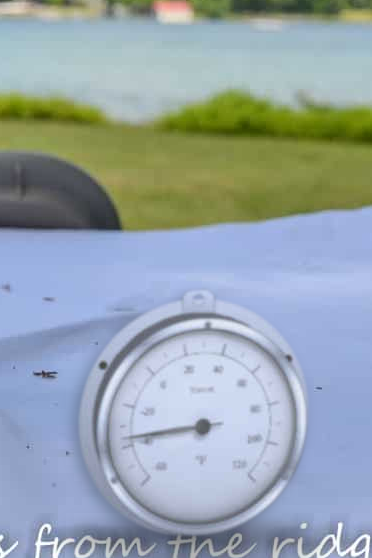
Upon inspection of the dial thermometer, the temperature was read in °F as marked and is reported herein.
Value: -35 °F
